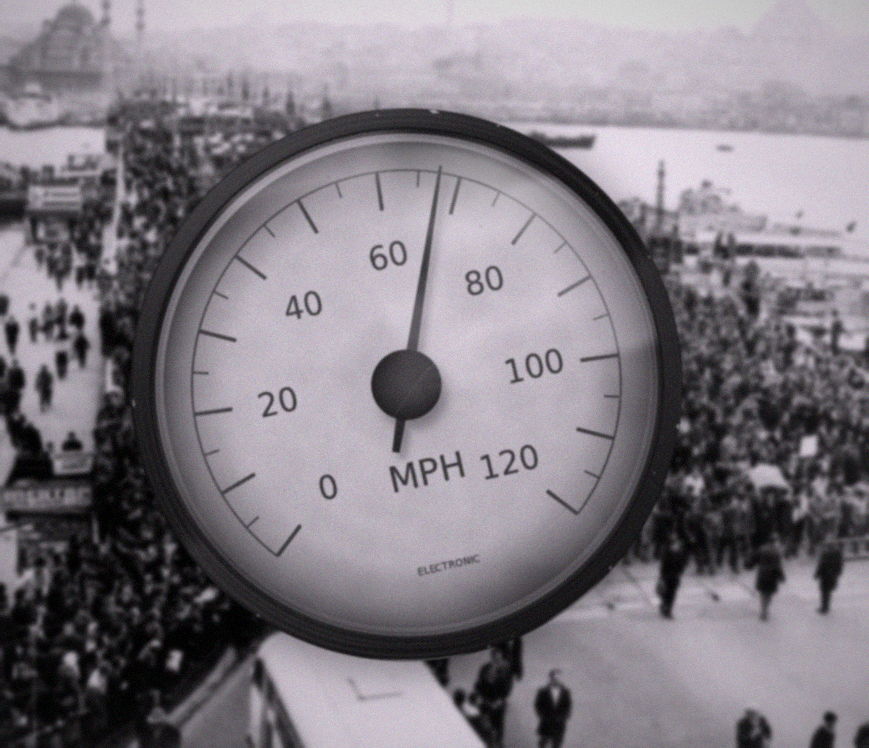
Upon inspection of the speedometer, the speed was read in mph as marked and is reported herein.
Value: 67.5 mph
